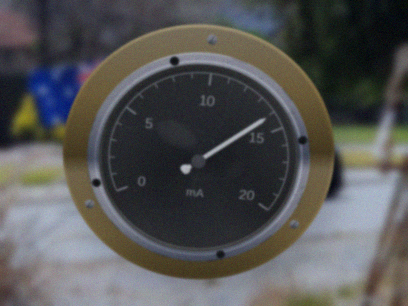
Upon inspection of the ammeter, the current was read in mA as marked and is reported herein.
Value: 14 mA
